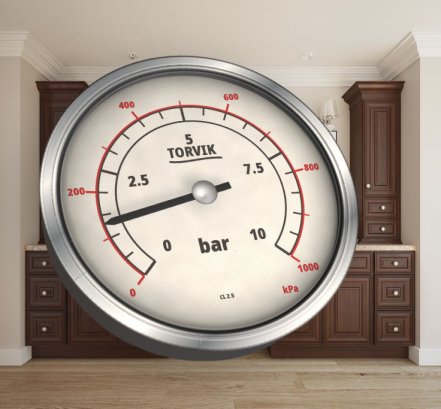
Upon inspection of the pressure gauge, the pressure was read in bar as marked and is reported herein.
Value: 1.25 bar
